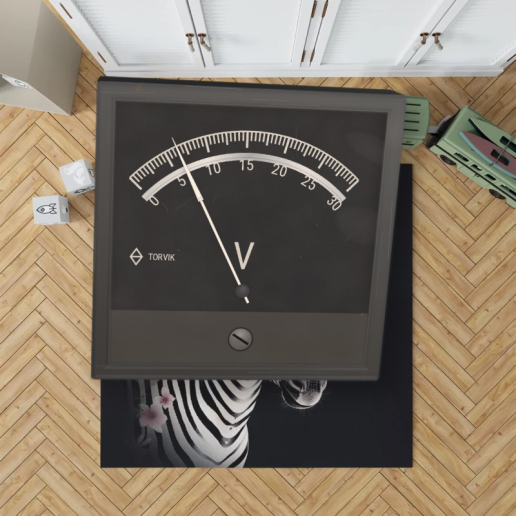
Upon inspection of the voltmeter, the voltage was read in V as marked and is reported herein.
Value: 6.5 V
